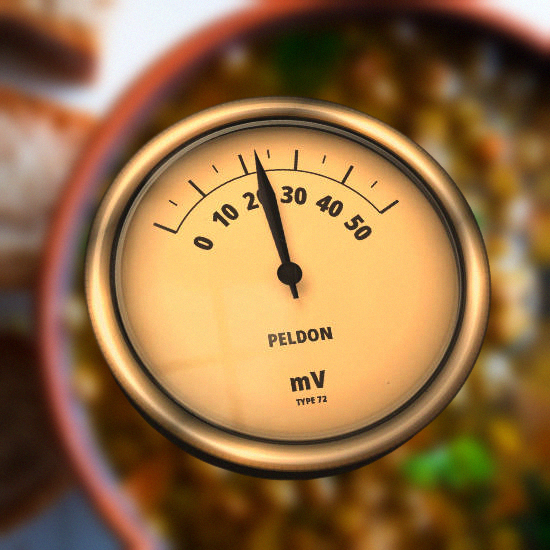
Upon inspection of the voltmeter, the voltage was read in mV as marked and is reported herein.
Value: 22.5 mV
